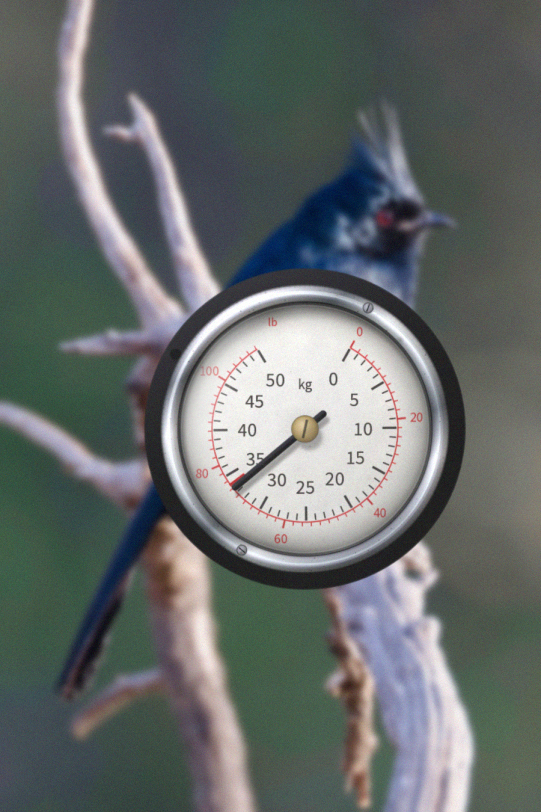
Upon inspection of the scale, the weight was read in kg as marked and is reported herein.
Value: 33.5 kg
